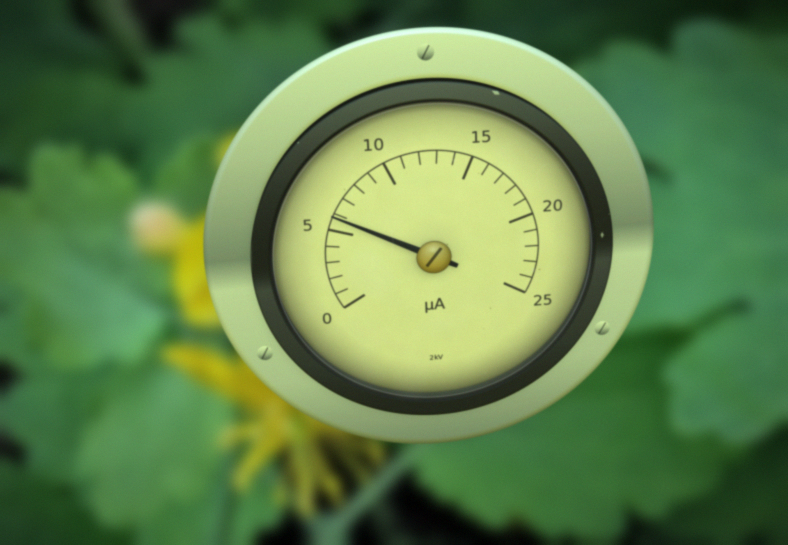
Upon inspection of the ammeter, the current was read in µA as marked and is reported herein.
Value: 6 µA
